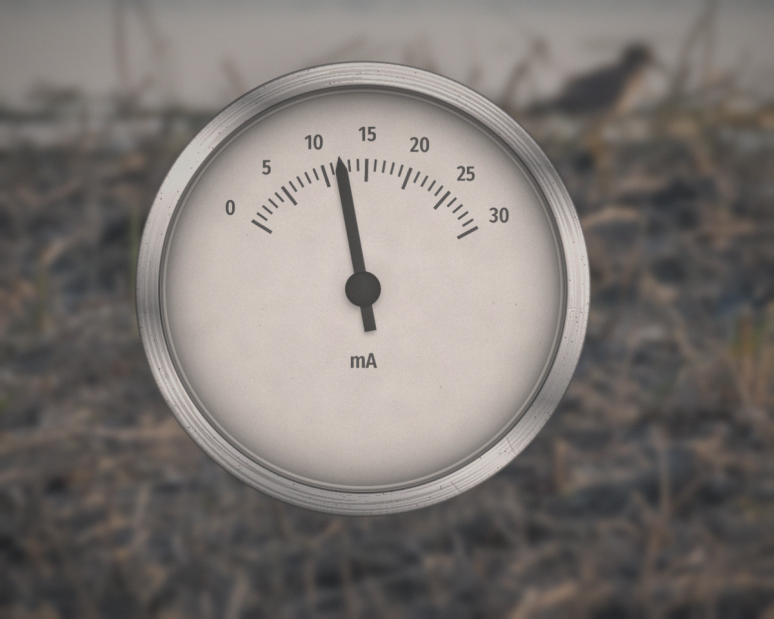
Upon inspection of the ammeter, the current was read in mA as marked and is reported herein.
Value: 12 mA
